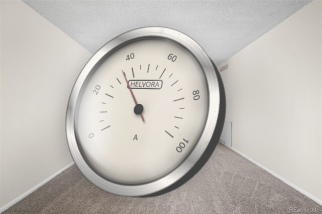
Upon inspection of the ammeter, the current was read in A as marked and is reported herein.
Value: 35 A
